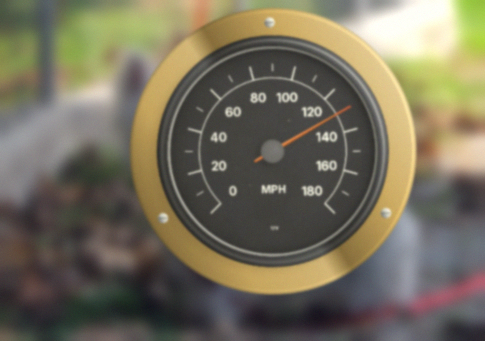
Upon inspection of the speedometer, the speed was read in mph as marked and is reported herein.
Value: 130 mph
